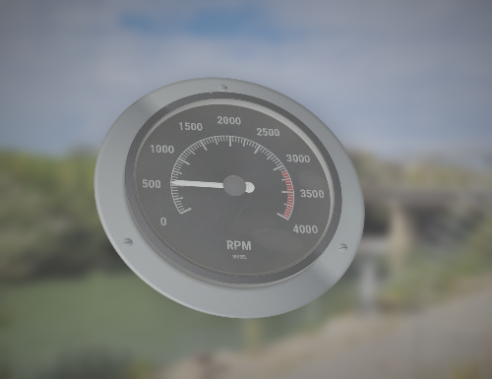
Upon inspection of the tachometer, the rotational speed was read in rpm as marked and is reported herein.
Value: 500 rpm
